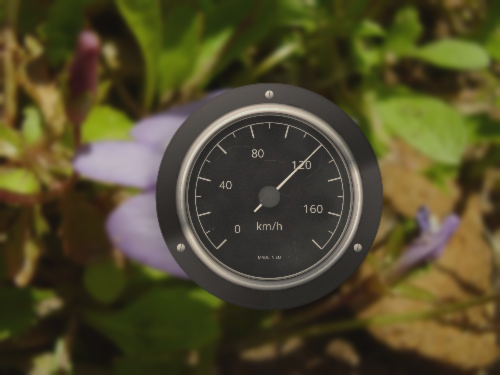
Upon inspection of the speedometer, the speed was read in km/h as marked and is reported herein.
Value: 120 km/h
